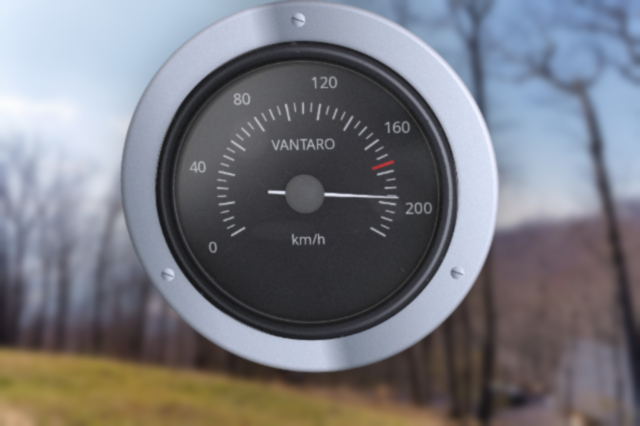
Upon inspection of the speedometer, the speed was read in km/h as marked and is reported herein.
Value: 195 km/h
